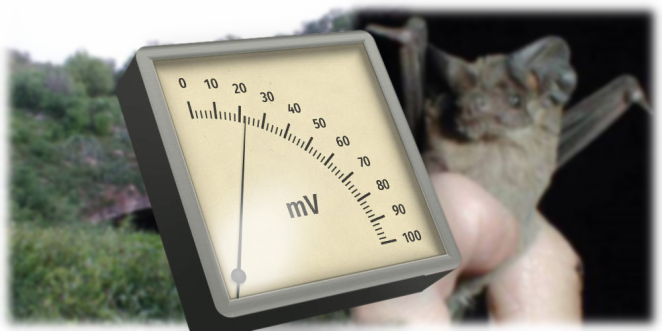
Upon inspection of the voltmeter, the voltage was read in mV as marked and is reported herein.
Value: 22 mV
